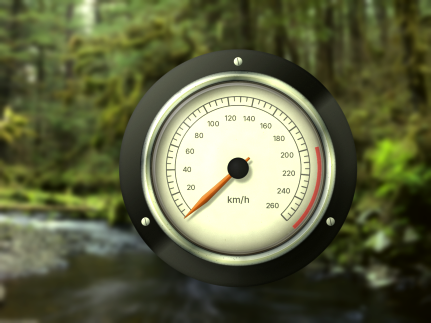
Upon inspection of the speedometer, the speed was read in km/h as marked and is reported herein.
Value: 0 km/h
